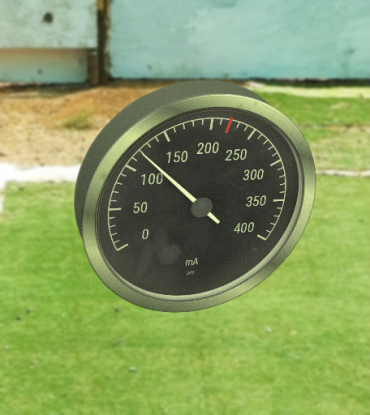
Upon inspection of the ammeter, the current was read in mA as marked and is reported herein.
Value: 120 mA
